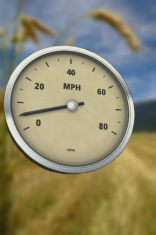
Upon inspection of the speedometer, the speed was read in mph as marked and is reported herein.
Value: 5 mph
